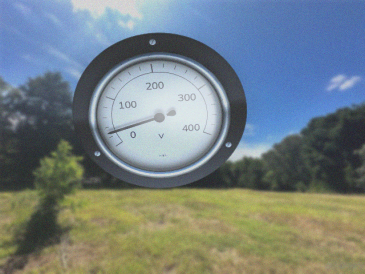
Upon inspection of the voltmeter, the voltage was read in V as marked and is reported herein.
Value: 30 V
